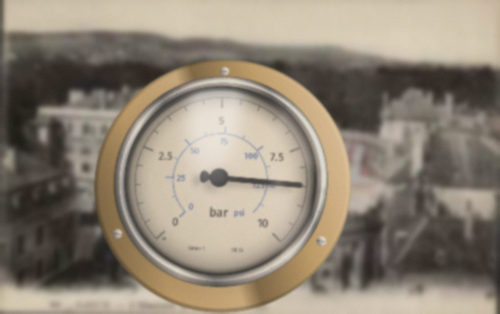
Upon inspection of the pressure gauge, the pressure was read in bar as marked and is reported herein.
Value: 8.5 bar
